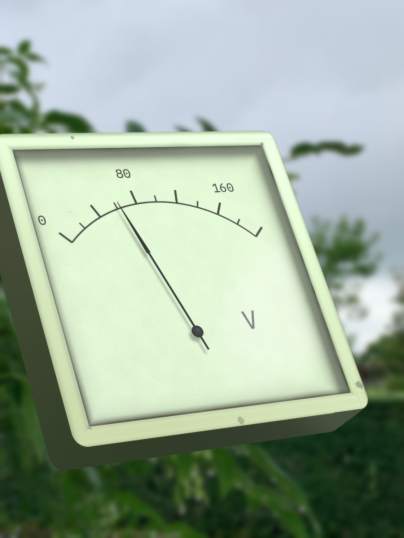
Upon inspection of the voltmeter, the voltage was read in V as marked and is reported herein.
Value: 60 V
